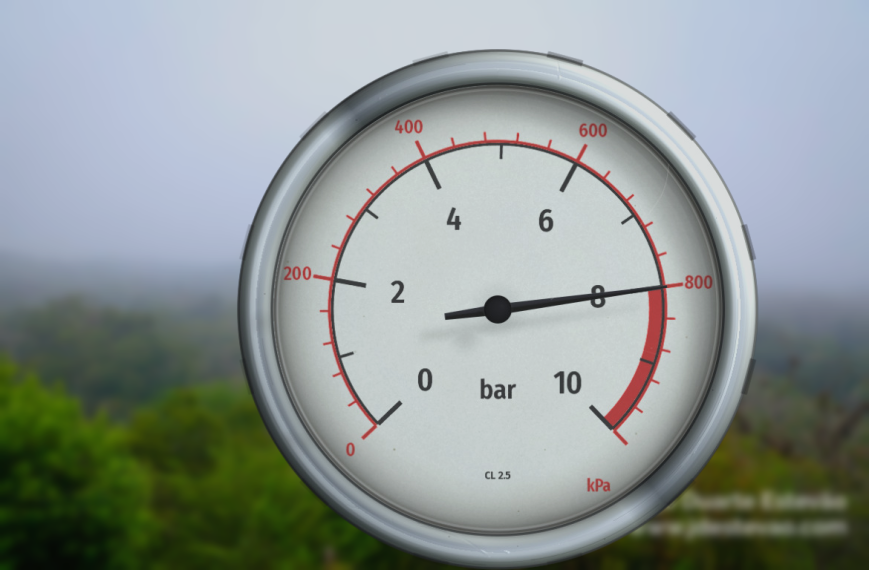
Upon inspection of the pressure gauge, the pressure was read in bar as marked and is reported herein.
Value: 8 bar
